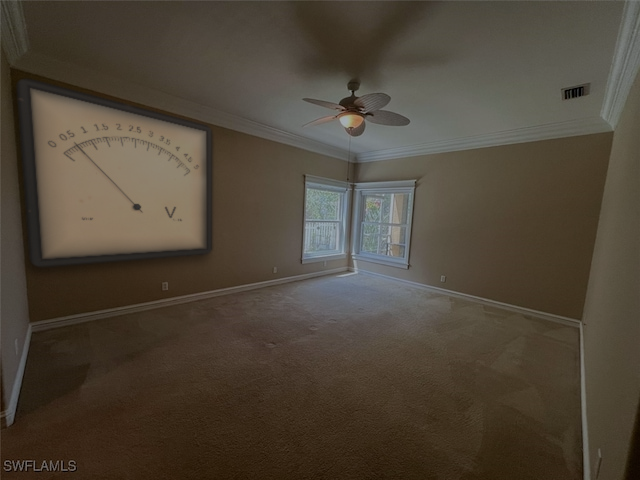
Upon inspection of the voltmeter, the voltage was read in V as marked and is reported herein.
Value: 0.5 V
